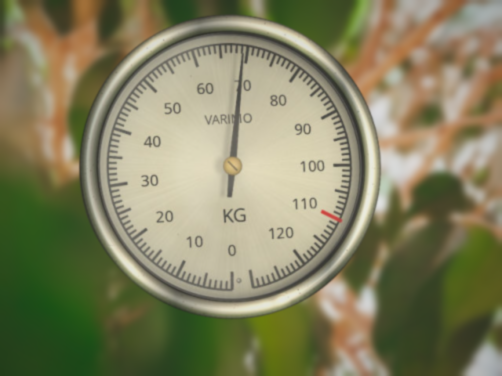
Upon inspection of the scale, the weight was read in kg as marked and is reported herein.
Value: 69 kg
